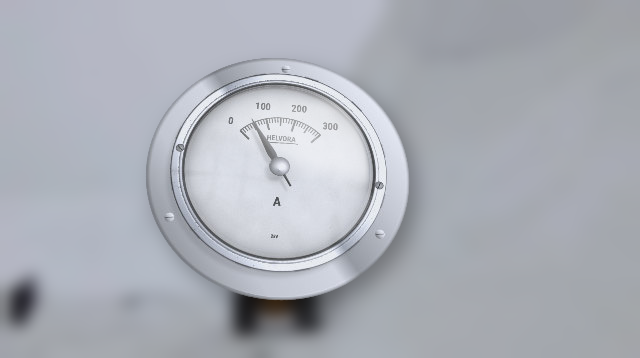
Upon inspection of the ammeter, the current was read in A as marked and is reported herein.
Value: 50 A
